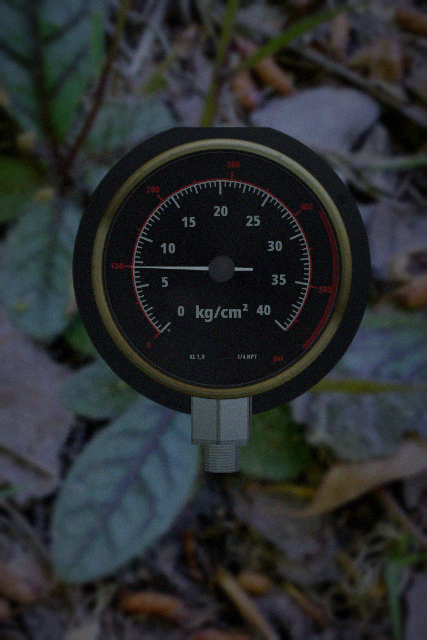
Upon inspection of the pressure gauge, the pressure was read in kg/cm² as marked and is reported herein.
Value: 7 kg/cm²
